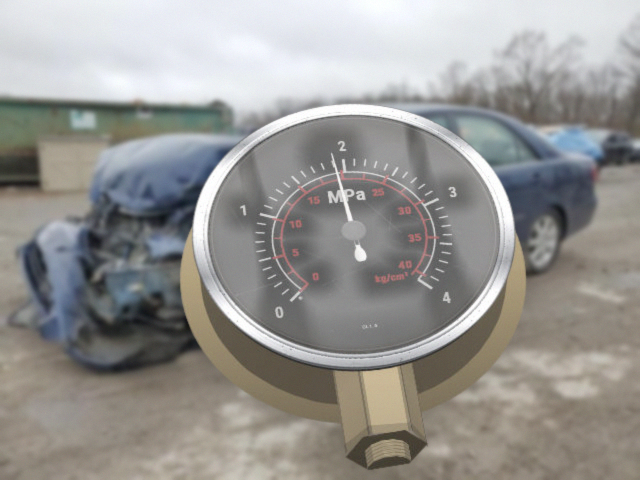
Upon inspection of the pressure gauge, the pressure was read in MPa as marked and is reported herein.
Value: 1.9 MPa
